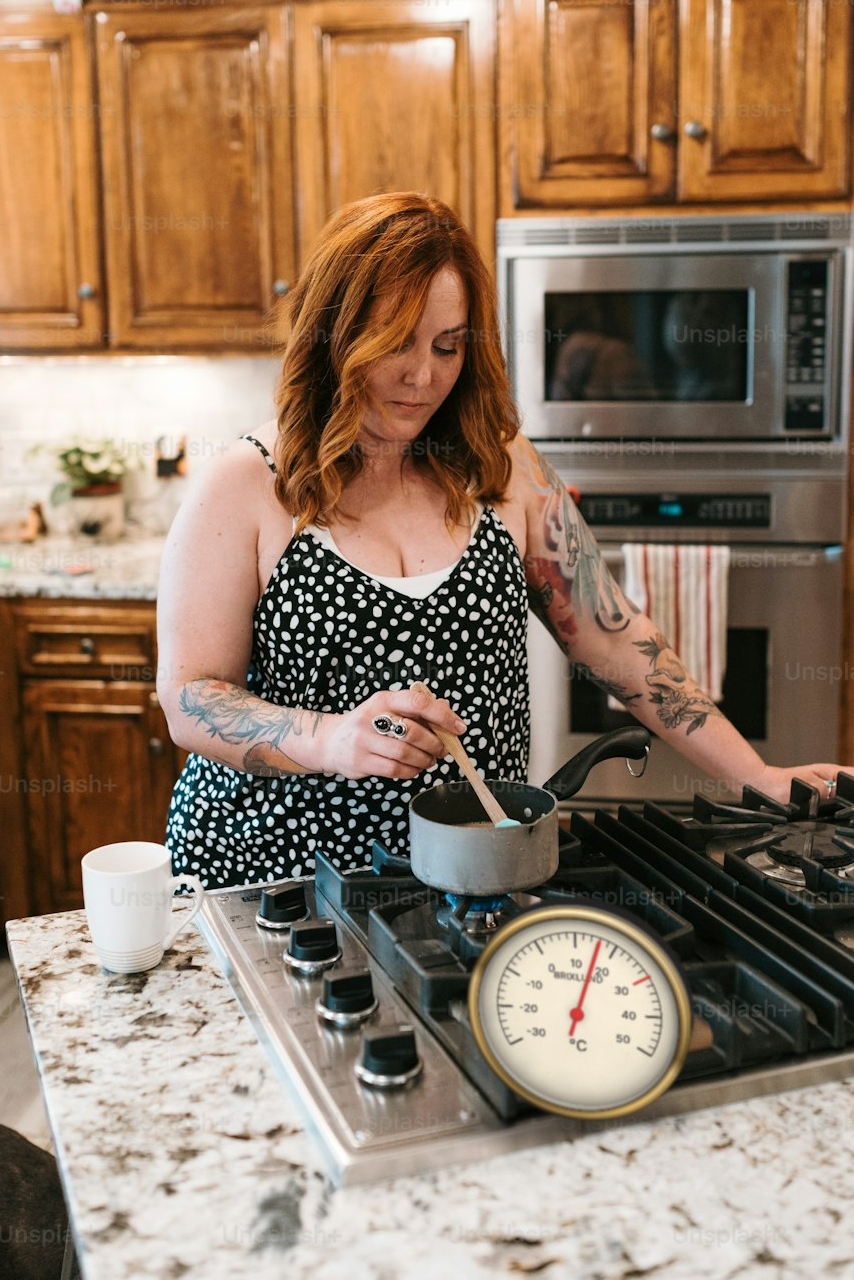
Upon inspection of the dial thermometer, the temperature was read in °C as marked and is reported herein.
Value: 16 °C
